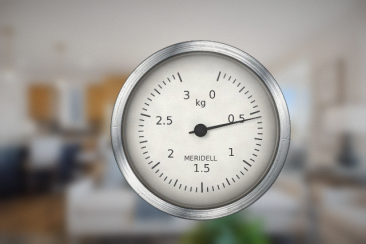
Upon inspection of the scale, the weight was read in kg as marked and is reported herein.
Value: 0.55 kg
